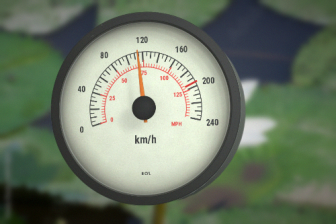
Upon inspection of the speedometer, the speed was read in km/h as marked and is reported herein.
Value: 115 km/h
